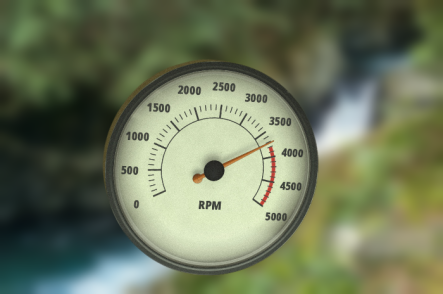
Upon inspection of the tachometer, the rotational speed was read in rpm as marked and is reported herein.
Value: 3700 rpm
